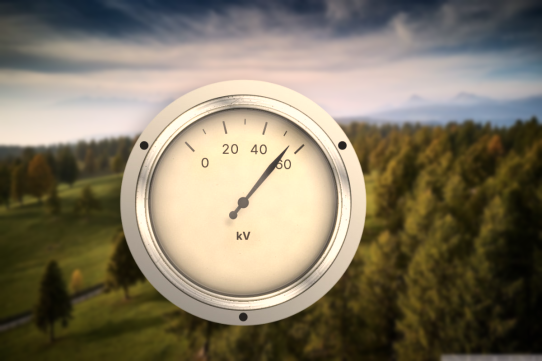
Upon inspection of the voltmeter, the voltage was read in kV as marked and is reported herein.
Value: 55 kV
